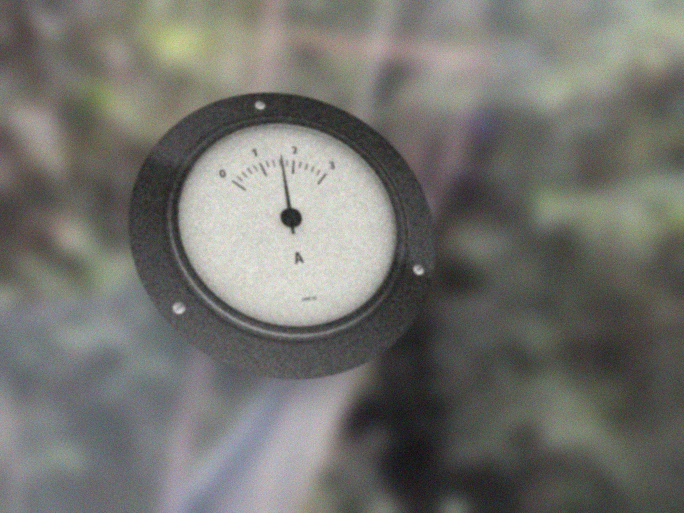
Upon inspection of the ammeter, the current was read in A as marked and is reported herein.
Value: 1.6 A
